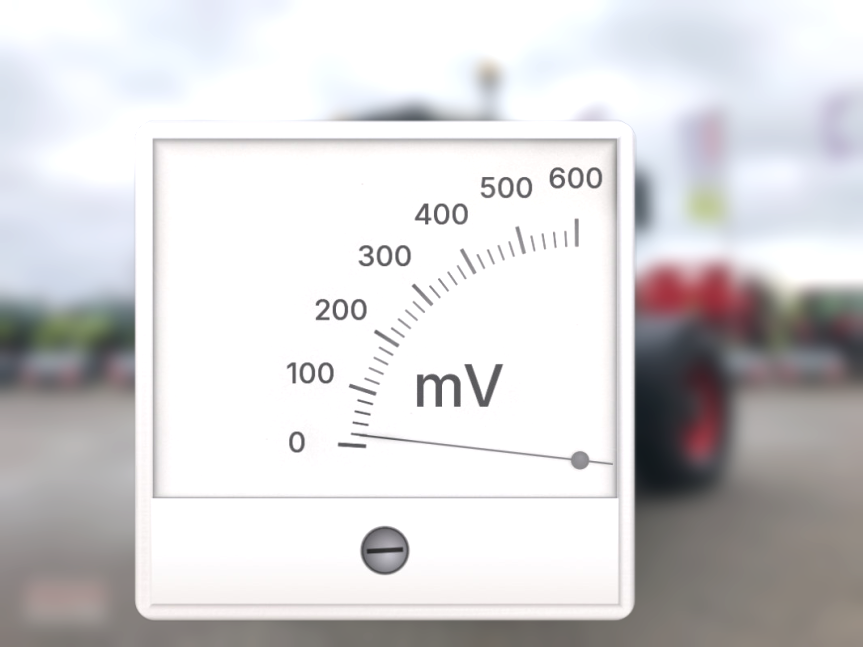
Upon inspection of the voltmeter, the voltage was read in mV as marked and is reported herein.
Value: 20 mV
